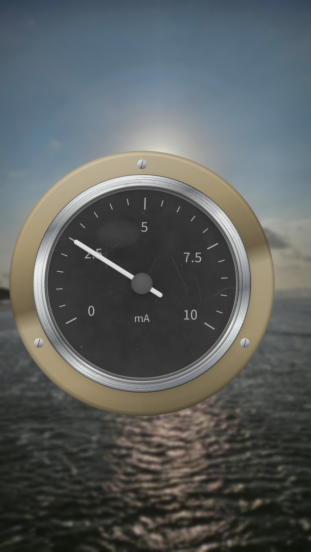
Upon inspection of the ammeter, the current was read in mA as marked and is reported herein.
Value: 2.5 mA
